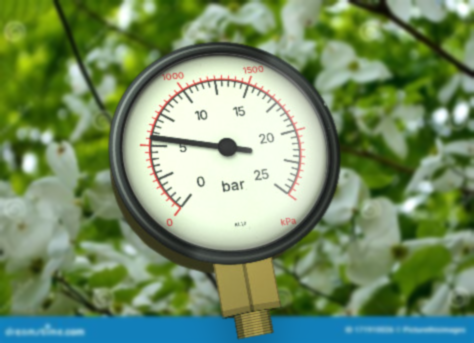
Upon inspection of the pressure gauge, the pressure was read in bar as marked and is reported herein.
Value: 5.5 bar
